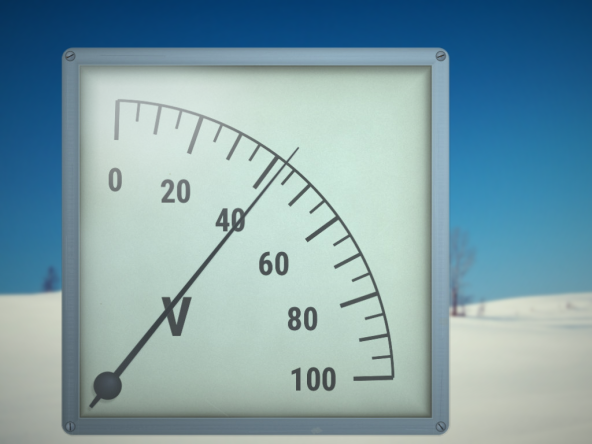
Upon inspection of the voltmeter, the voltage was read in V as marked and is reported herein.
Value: 42.5 V
